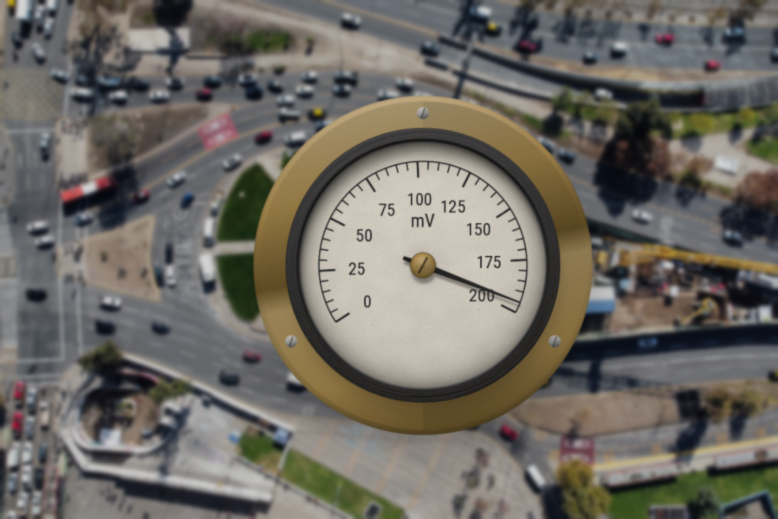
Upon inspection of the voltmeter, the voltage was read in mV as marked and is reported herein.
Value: 195 mV
